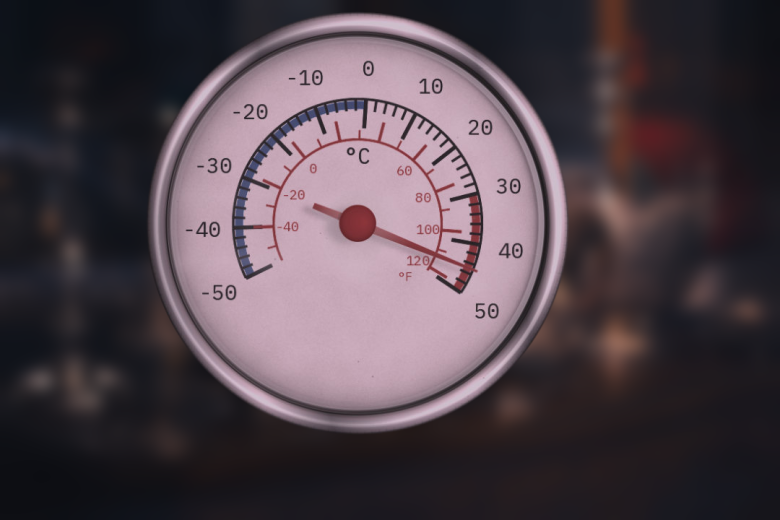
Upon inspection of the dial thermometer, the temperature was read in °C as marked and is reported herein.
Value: 45 °C
